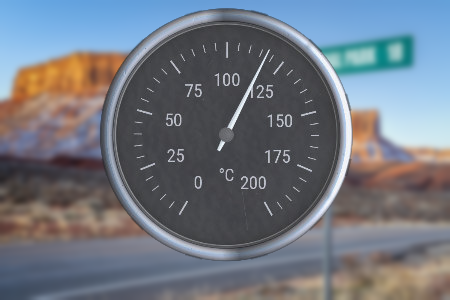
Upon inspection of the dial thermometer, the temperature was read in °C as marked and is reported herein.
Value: 117.5 °C
